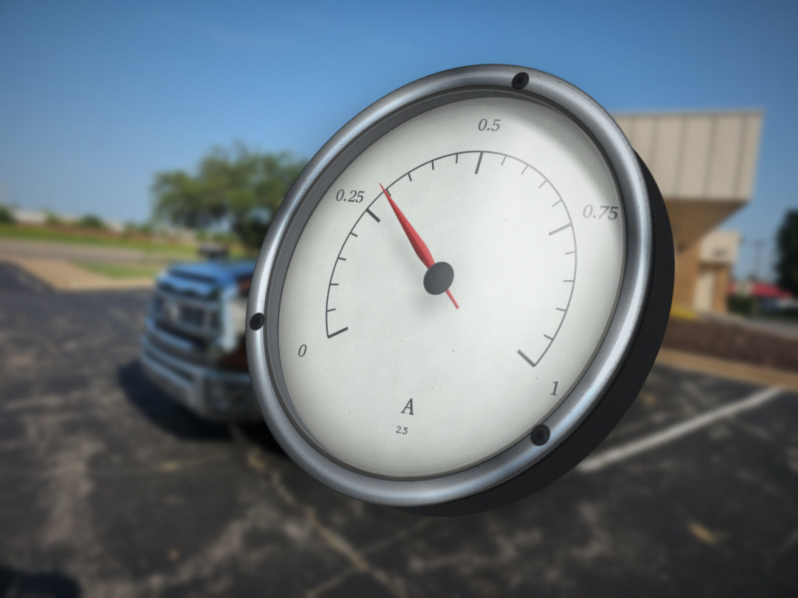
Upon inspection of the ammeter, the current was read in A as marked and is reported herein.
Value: 0.3 A
